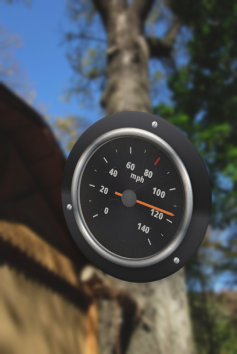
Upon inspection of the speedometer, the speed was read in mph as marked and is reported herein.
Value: 115 mph
